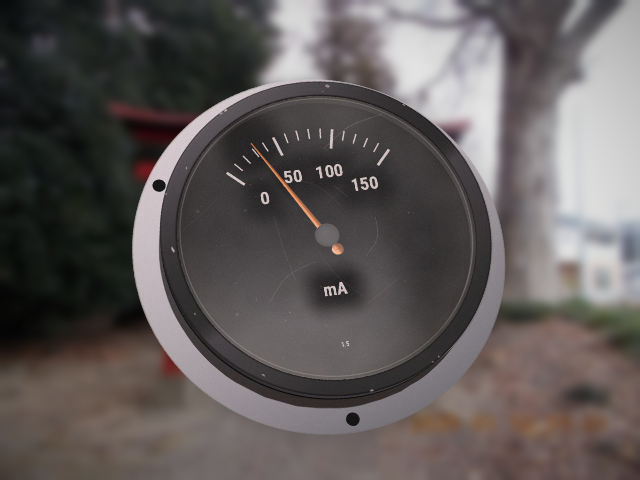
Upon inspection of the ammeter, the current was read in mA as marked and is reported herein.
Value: 30 mA
